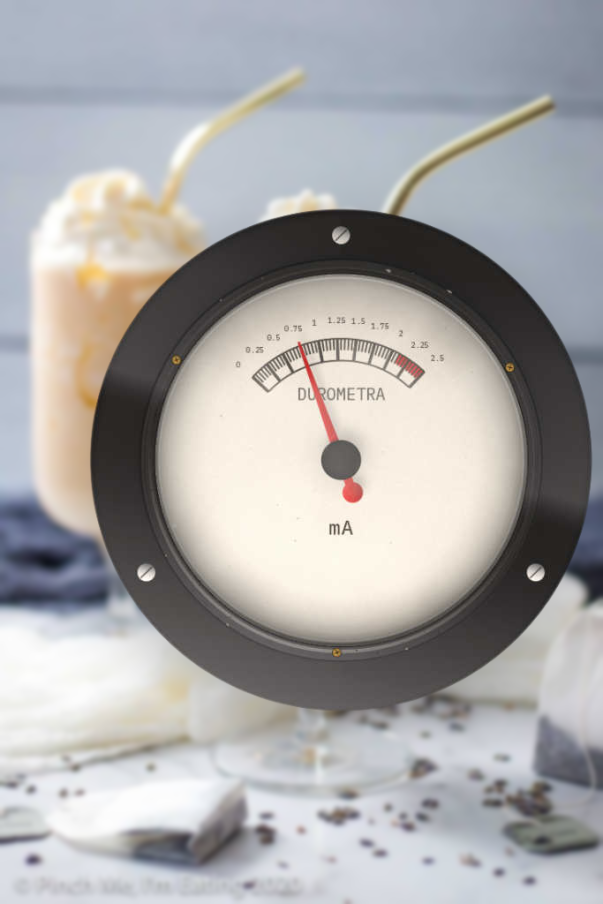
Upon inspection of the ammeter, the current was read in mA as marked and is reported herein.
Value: 0.75 mA
